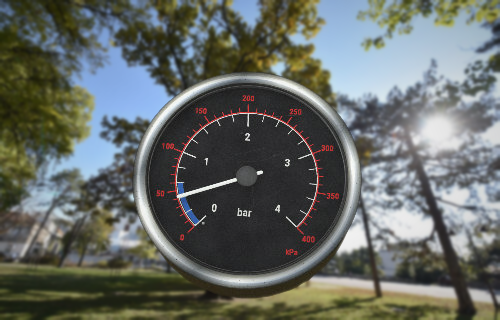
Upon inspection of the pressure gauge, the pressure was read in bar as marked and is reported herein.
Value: 0.4 bar
